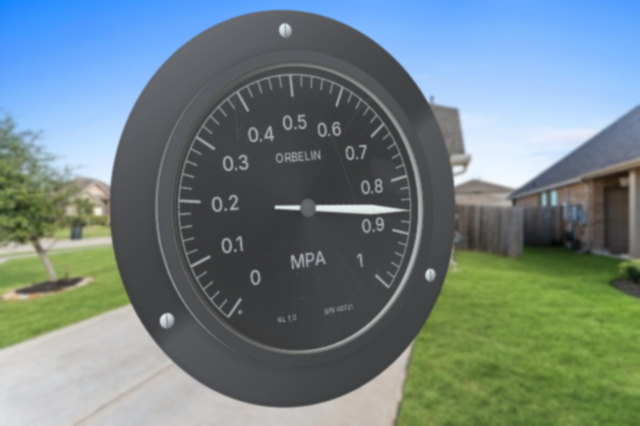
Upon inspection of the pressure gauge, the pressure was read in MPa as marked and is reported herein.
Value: 0.86 MPa
